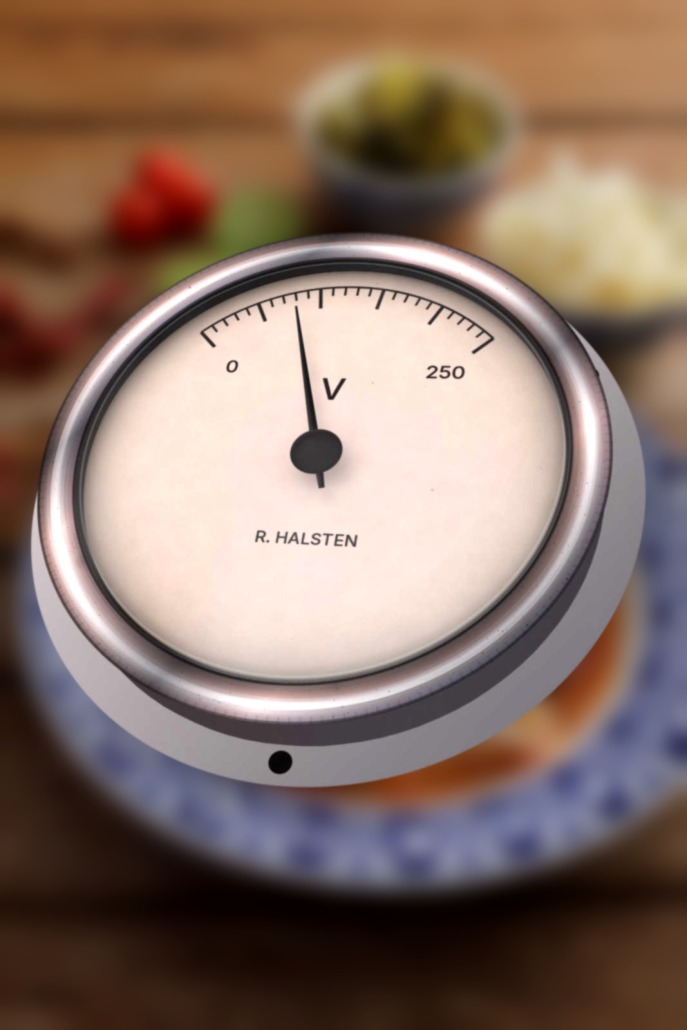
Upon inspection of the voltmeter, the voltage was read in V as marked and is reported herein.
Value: 80 V
